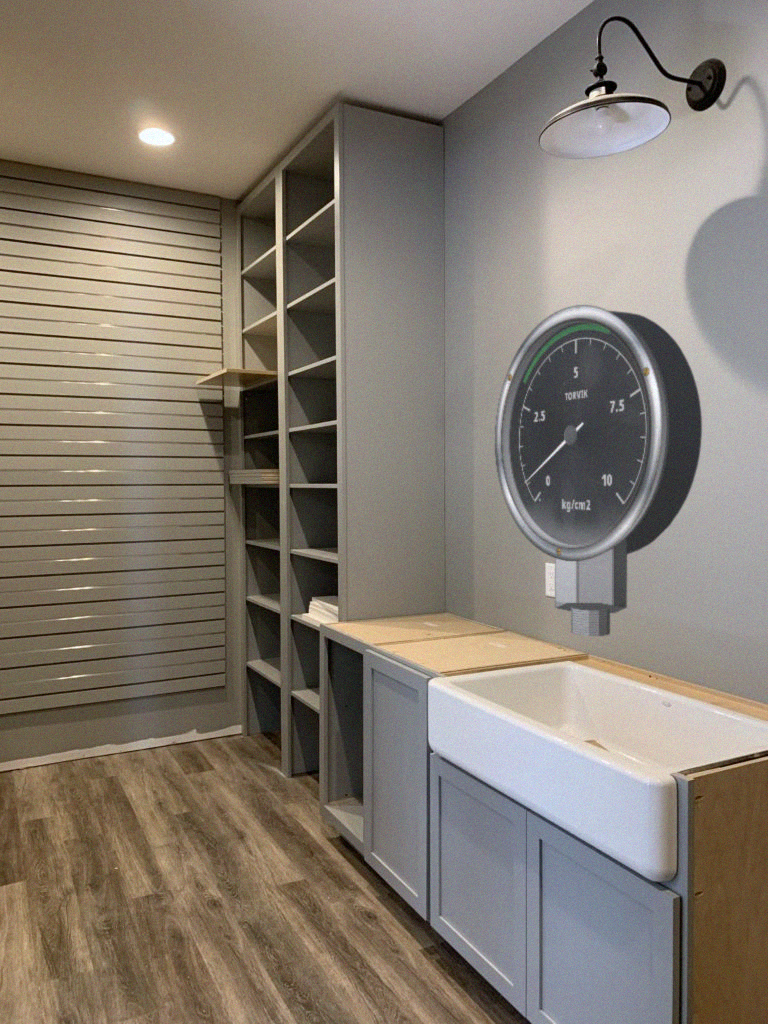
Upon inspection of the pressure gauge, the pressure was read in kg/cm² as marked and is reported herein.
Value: 0.5 kg/cm²
